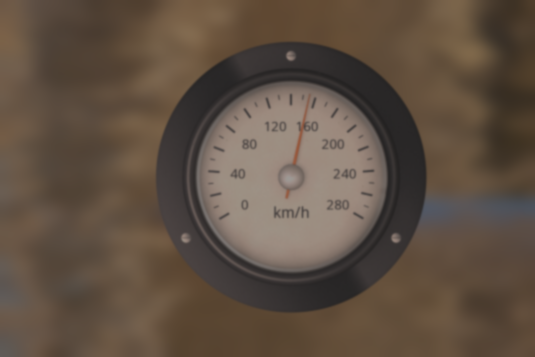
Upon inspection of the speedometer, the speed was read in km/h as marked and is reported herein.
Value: 155 km/h
